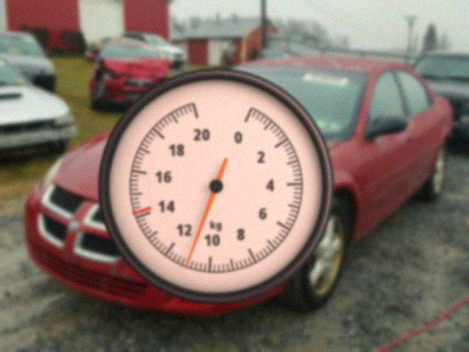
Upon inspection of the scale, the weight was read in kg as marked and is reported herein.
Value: 11 kg
